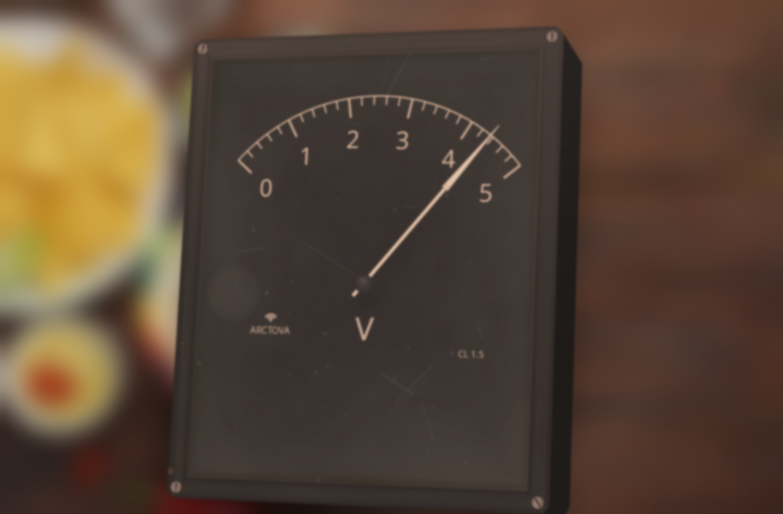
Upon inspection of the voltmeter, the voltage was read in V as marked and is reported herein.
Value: 4.4 V
